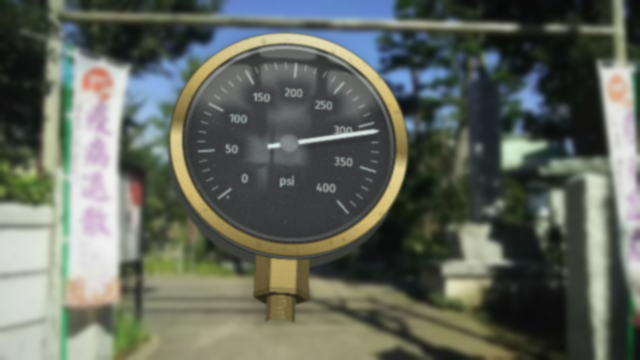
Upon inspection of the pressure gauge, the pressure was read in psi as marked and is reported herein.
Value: 310 psi
